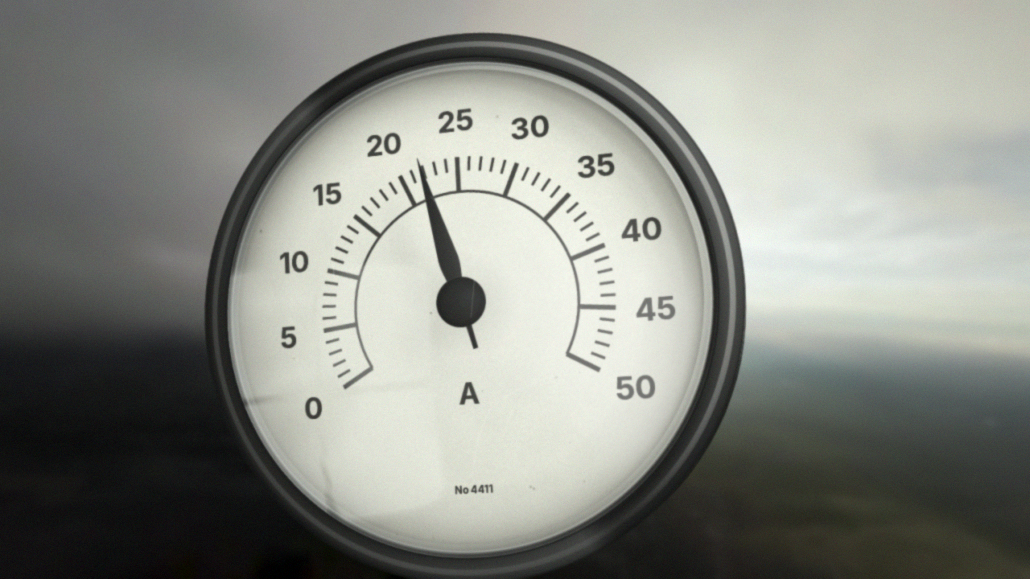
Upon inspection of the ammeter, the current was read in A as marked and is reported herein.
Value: 22 A
